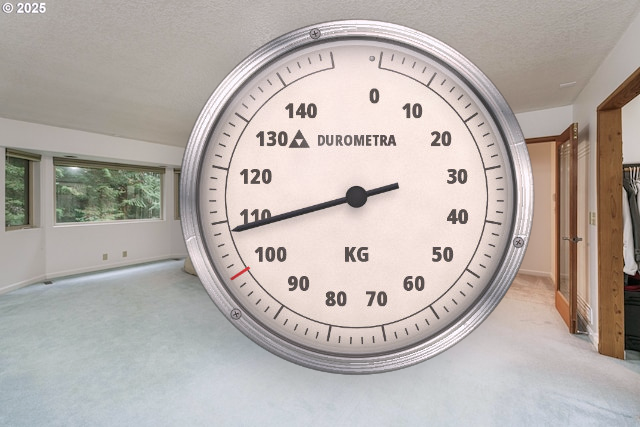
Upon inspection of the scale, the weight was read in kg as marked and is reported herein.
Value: 108 kg
